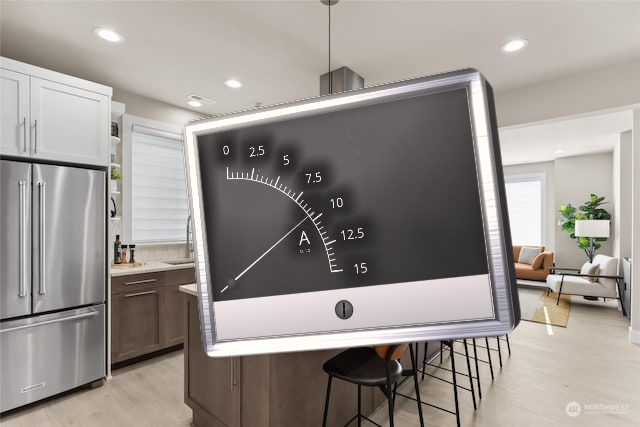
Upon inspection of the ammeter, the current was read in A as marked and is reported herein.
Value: 9.5 A
